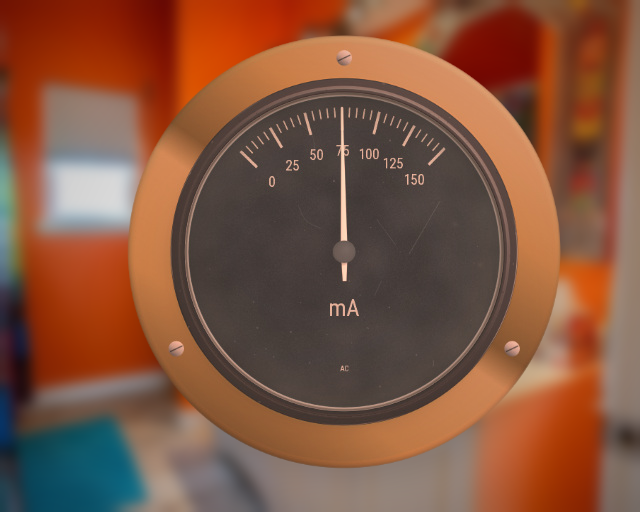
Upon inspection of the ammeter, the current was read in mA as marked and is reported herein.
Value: 75 mA
